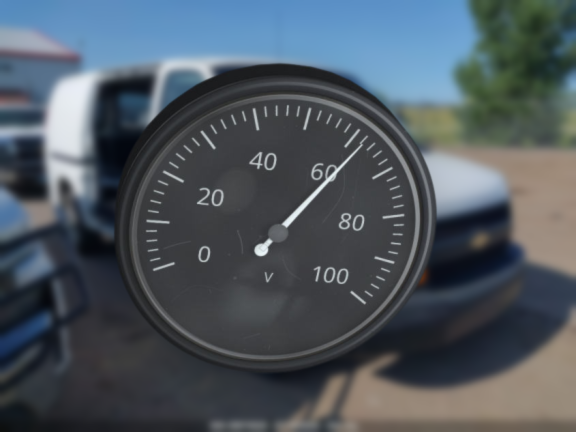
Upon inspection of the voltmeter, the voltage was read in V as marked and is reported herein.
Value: 62 V
